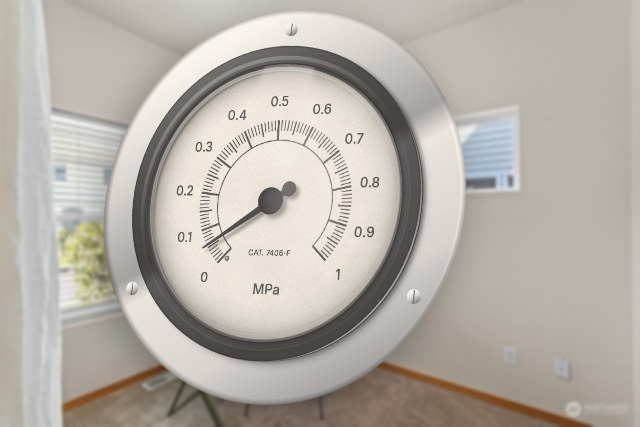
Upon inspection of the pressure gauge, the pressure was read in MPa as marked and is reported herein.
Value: 0.05 MPa
